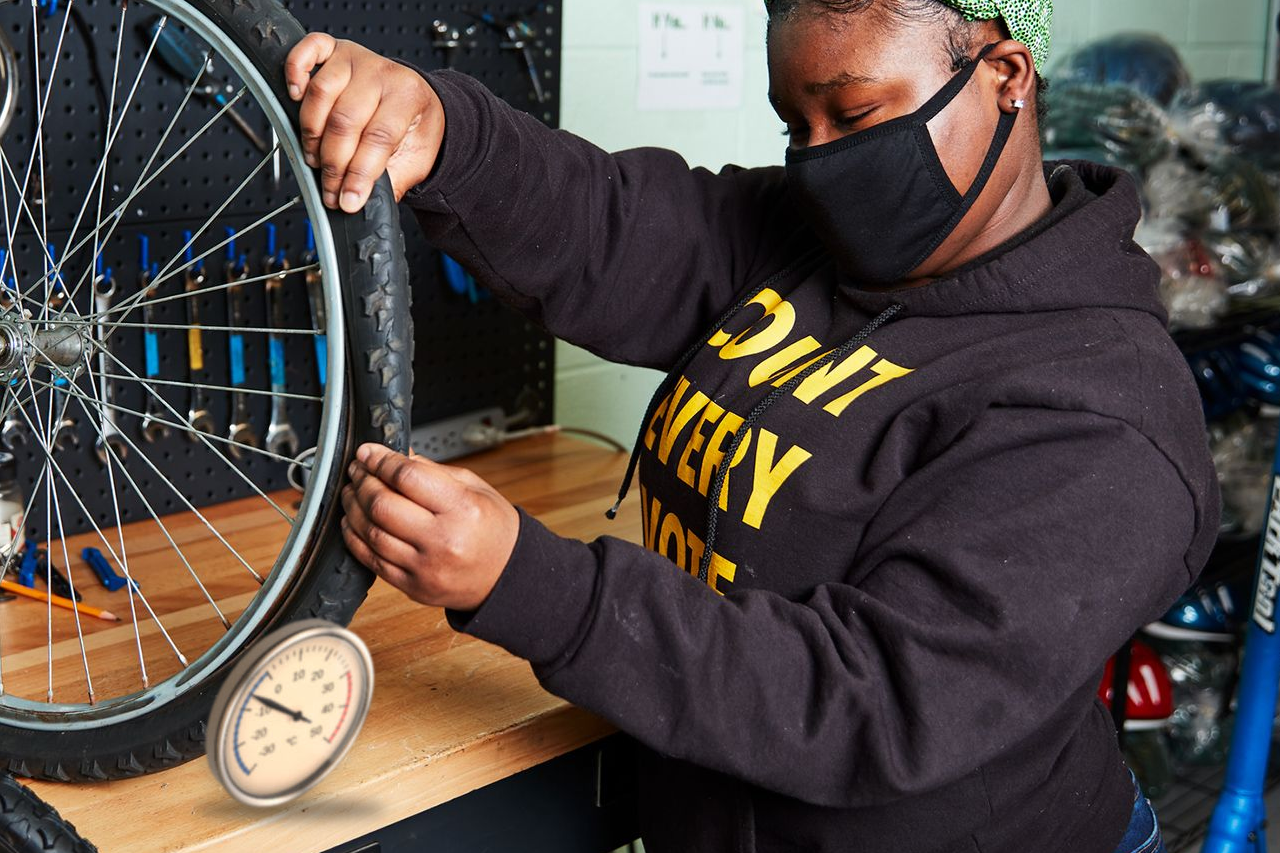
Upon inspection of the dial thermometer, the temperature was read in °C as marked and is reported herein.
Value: -6 °C
